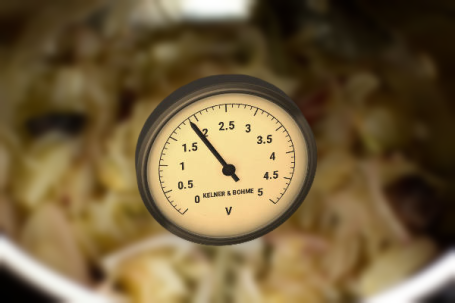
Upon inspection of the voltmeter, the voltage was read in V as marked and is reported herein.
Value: 1.9 V
